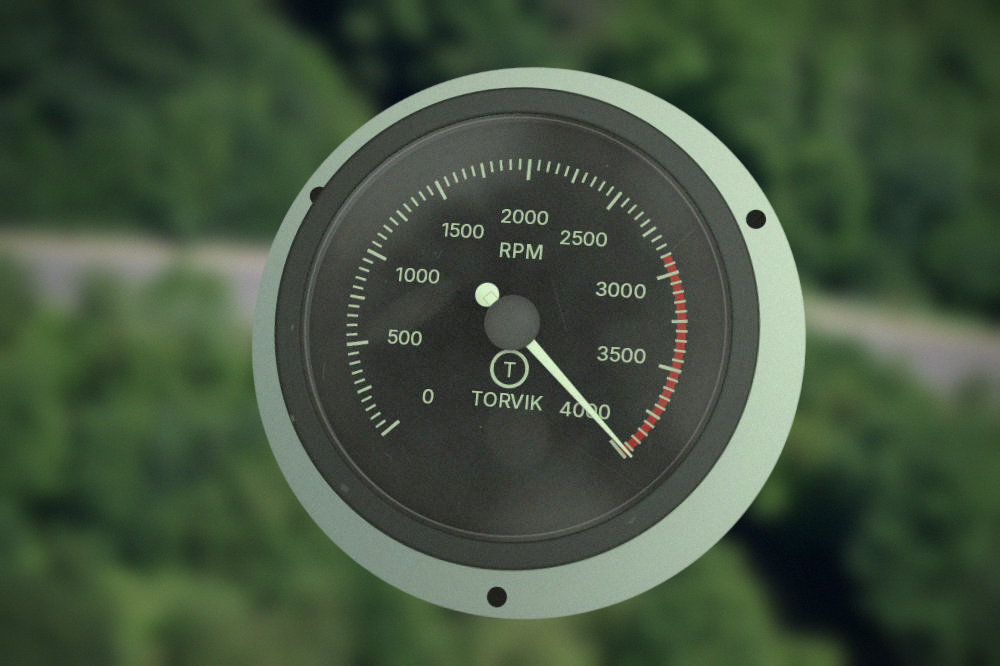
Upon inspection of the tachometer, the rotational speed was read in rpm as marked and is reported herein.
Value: 3975 rpm
